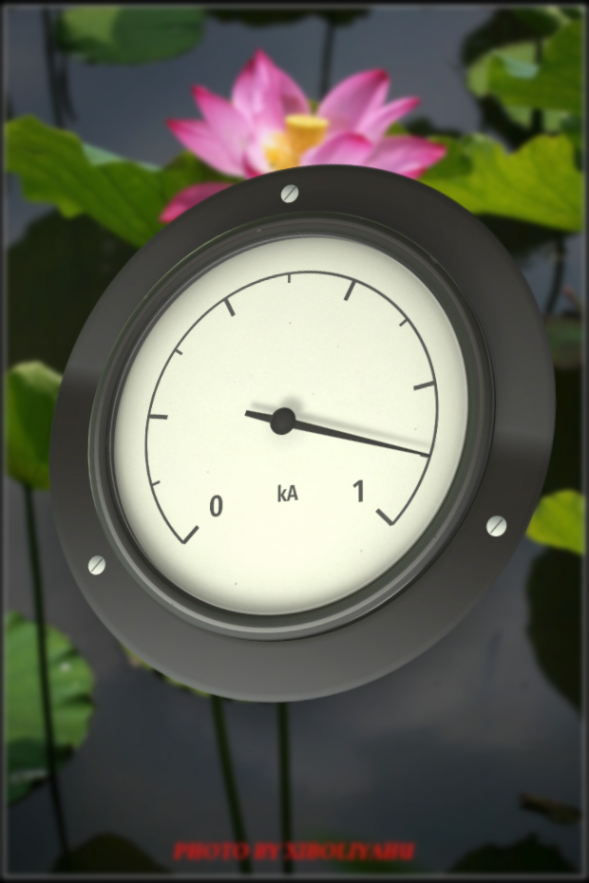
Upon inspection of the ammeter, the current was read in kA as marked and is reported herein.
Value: 0.9 kA
